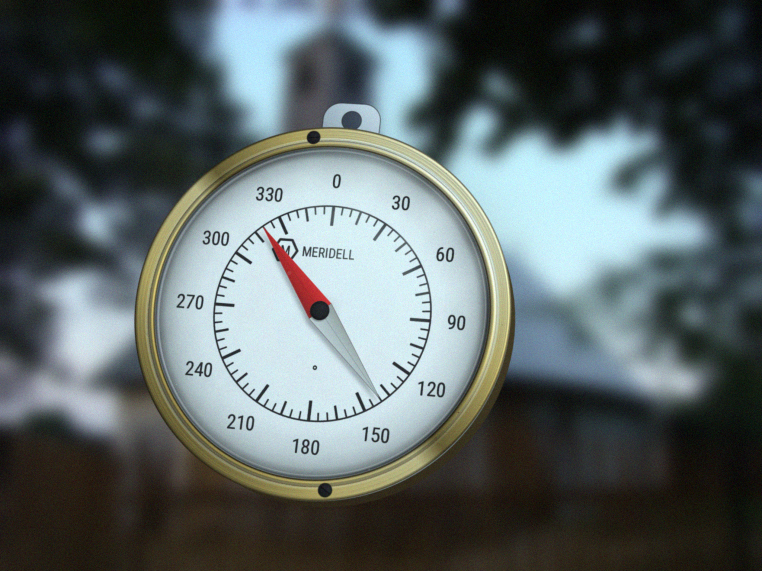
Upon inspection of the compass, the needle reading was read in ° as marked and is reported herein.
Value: 320 °
